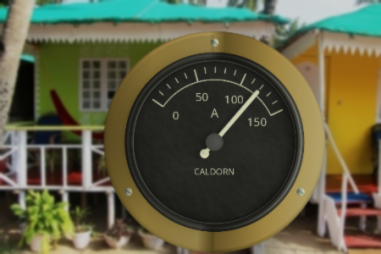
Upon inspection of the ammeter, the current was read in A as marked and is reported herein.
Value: 120 A
